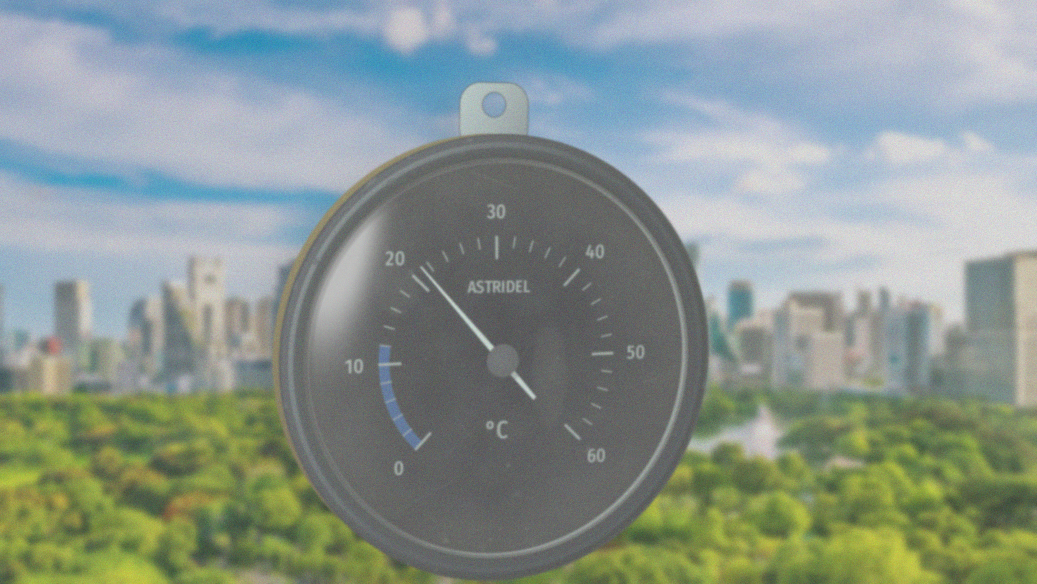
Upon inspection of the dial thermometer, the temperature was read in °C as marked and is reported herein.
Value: 21 °C
